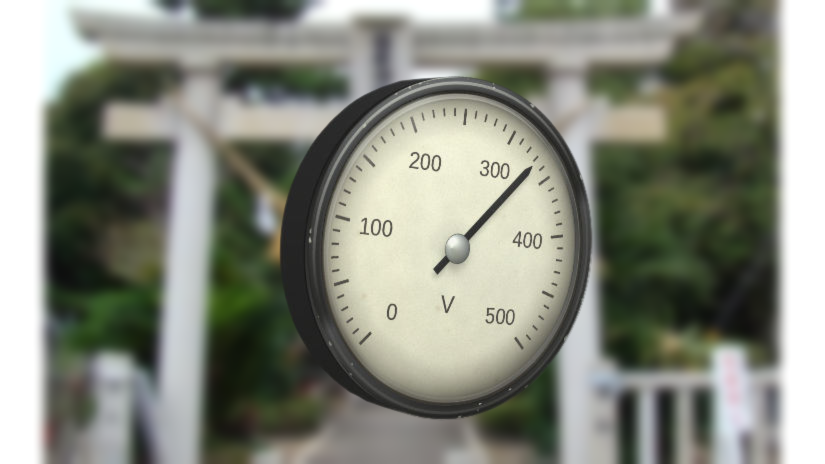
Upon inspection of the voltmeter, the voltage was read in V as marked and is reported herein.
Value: 330 V
